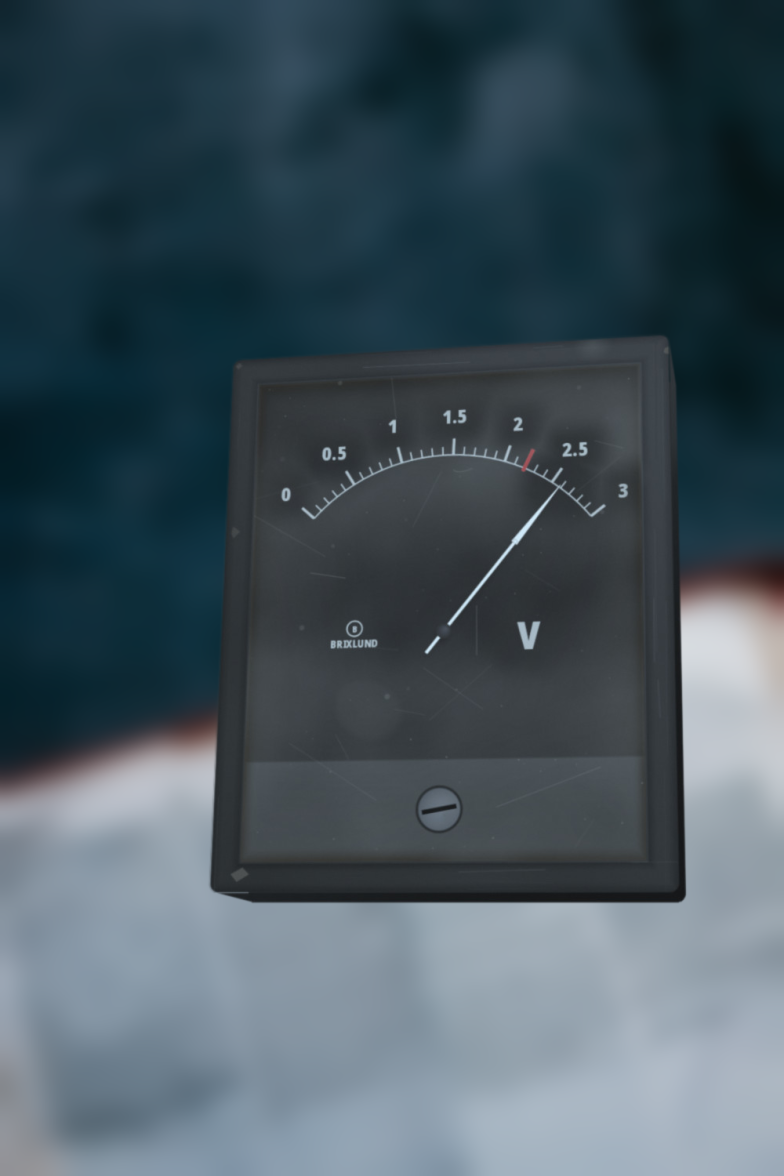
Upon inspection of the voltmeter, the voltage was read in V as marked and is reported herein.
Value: 2.6 V
